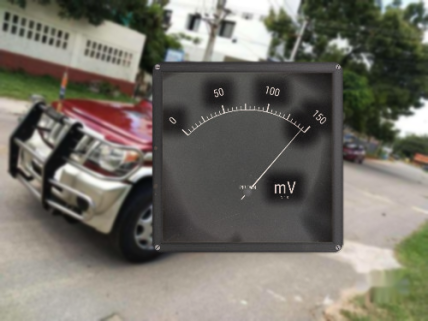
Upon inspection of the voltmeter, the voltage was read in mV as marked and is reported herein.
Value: 145 mV
